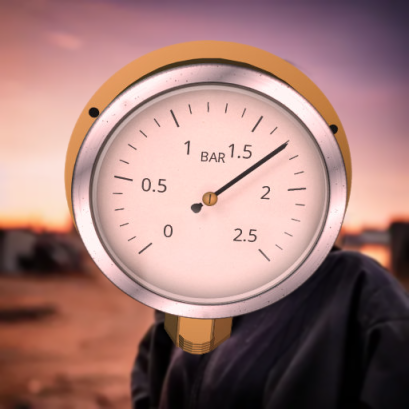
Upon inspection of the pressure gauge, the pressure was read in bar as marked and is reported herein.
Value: 1.7 bar
